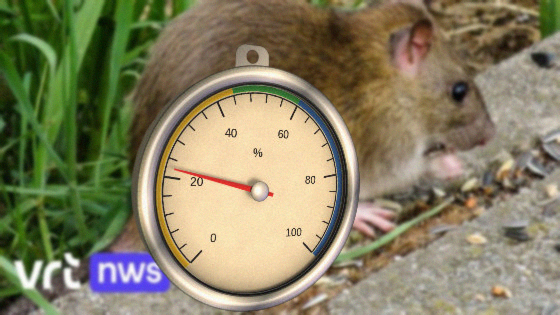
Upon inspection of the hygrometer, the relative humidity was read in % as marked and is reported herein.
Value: 22 %
